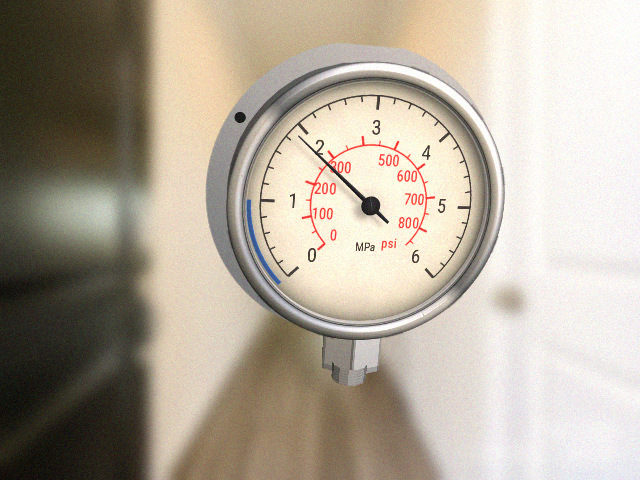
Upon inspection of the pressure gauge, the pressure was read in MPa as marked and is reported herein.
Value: 1.9 MPa
